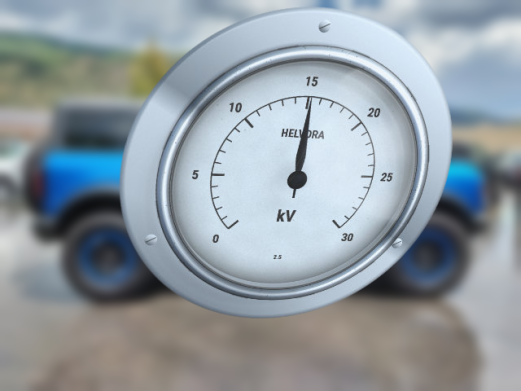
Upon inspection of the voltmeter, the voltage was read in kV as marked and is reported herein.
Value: 15 kV
